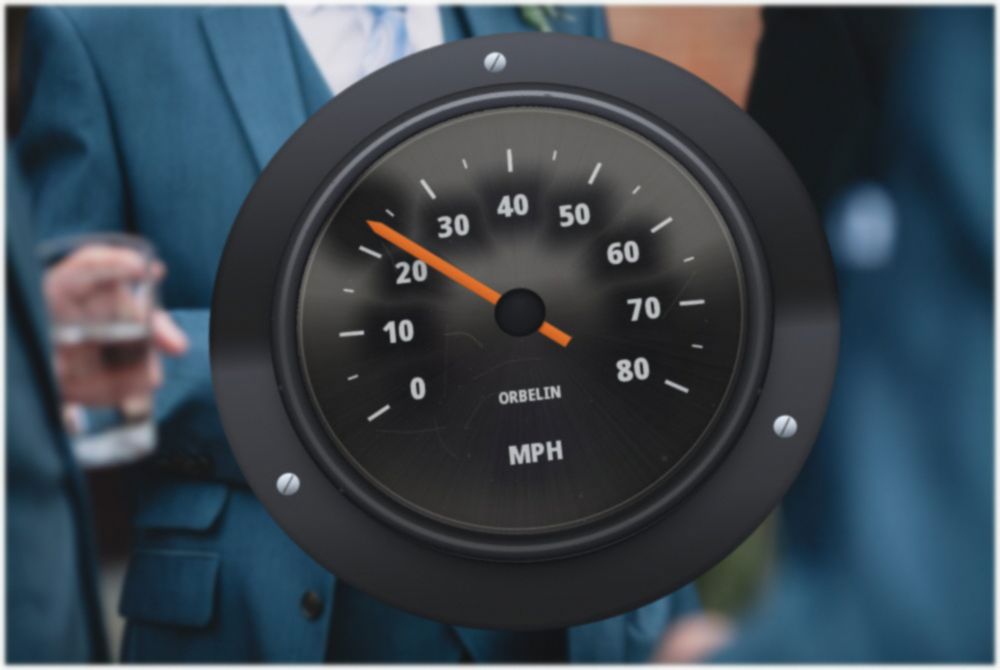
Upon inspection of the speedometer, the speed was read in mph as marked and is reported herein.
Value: 22.5 mph
